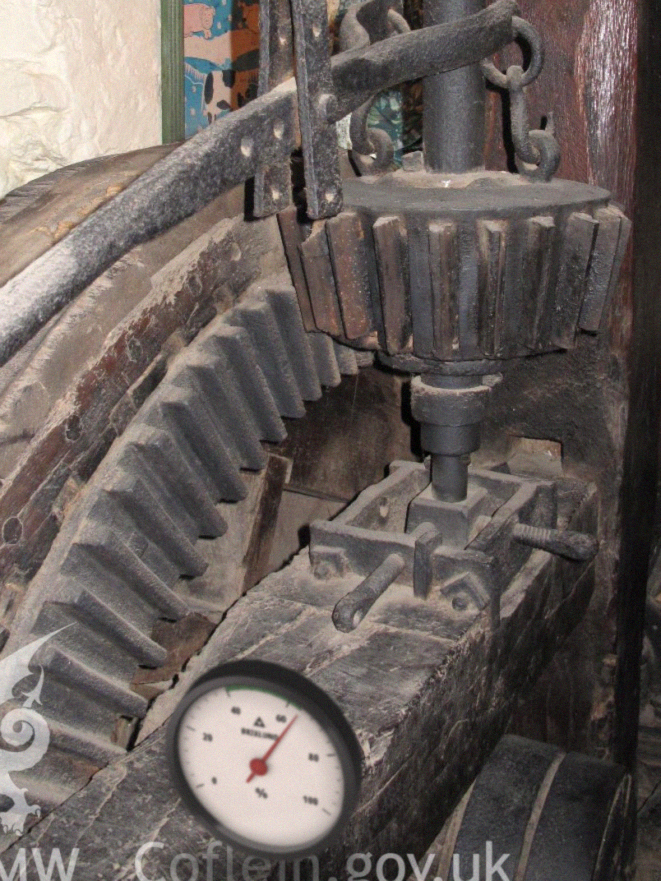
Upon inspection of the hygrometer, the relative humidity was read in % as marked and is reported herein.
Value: 64 %
